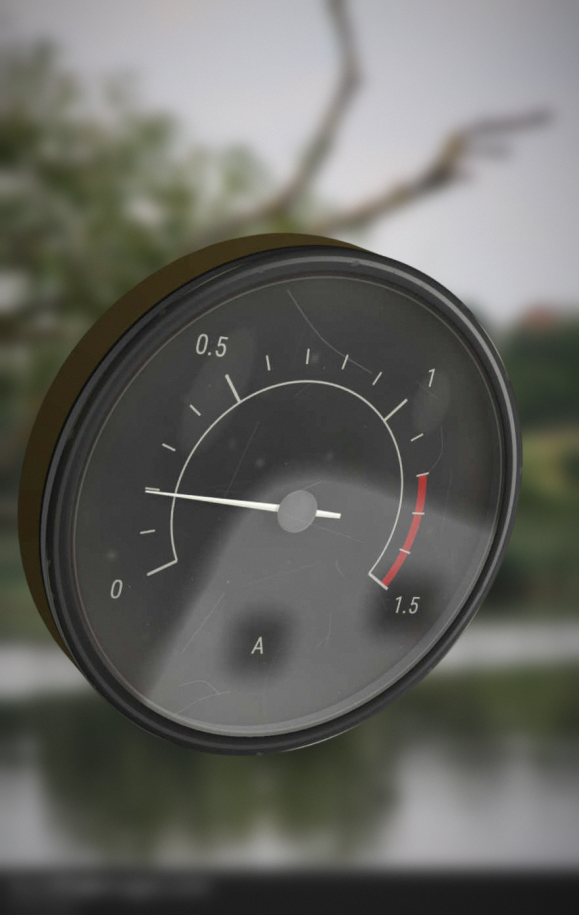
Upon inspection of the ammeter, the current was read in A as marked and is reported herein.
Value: 0.2 A
